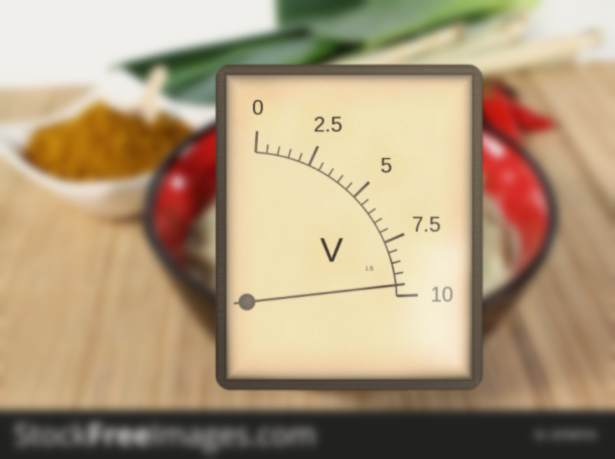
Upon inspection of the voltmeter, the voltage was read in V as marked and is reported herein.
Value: 9.5 V
